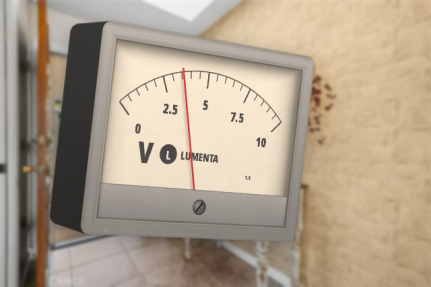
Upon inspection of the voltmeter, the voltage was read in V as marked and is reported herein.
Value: 3.5 V
